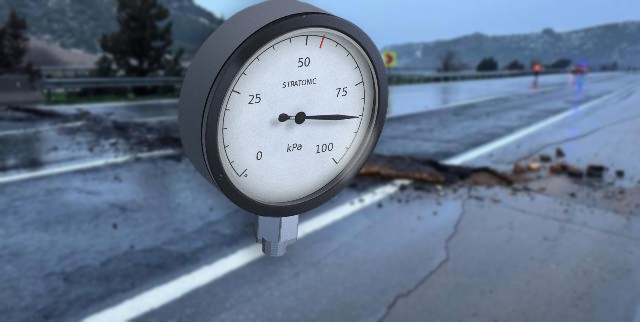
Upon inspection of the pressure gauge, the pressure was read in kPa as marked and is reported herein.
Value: 85 kPa
